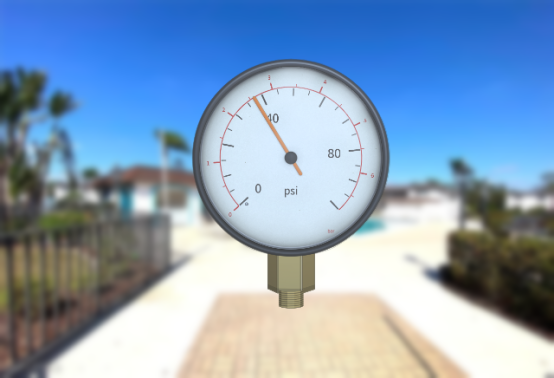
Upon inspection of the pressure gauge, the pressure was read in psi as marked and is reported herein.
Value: 37.5 psi
